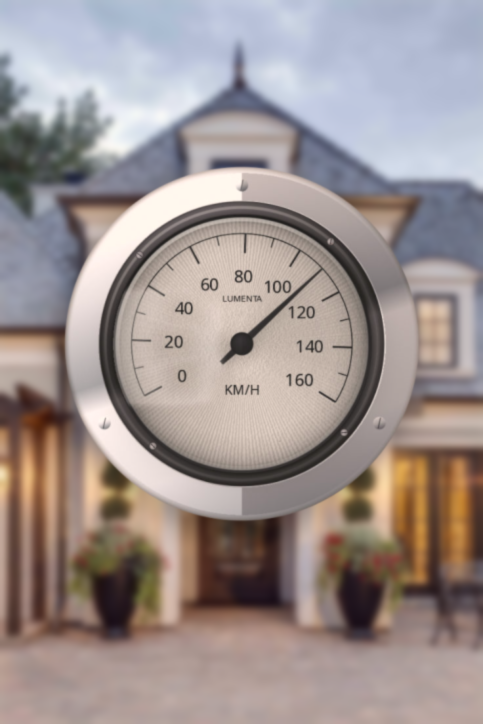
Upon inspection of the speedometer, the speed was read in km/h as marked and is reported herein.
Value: 110 km/h
